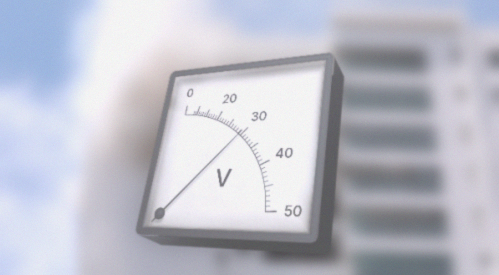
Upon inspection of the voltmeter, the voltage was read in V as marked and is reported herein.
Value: 30 V
